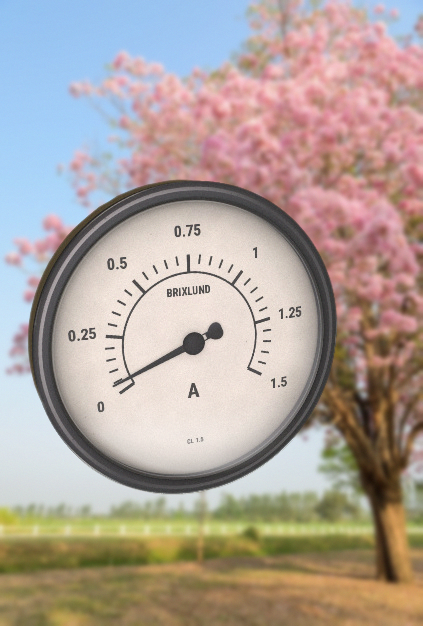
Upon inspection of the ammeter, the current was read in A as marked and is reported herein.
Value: 0.05 A
